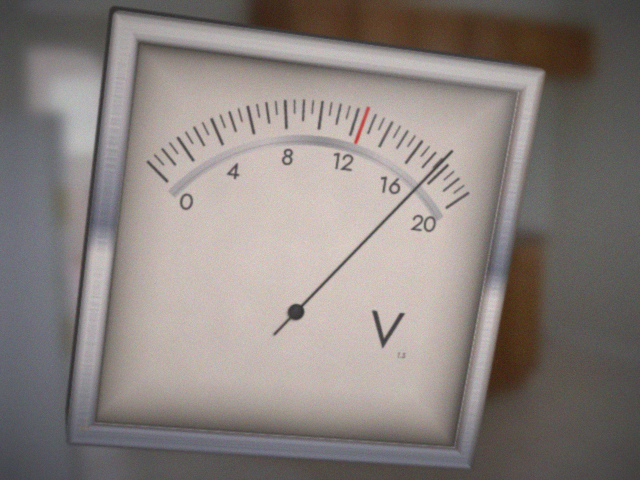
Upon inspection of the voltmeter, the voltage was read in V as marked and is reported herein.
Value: 17.5 V
